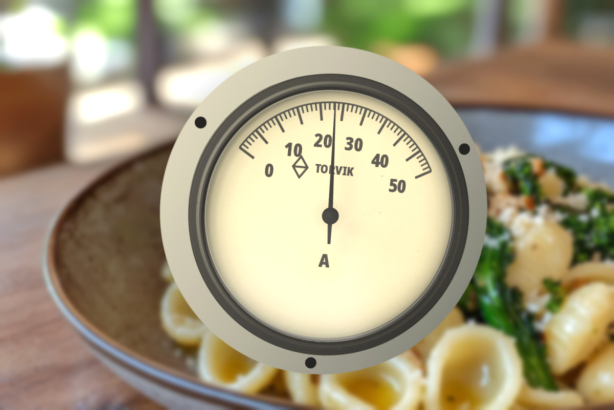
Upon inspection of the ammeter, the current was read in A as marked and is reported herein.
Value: 23 A
